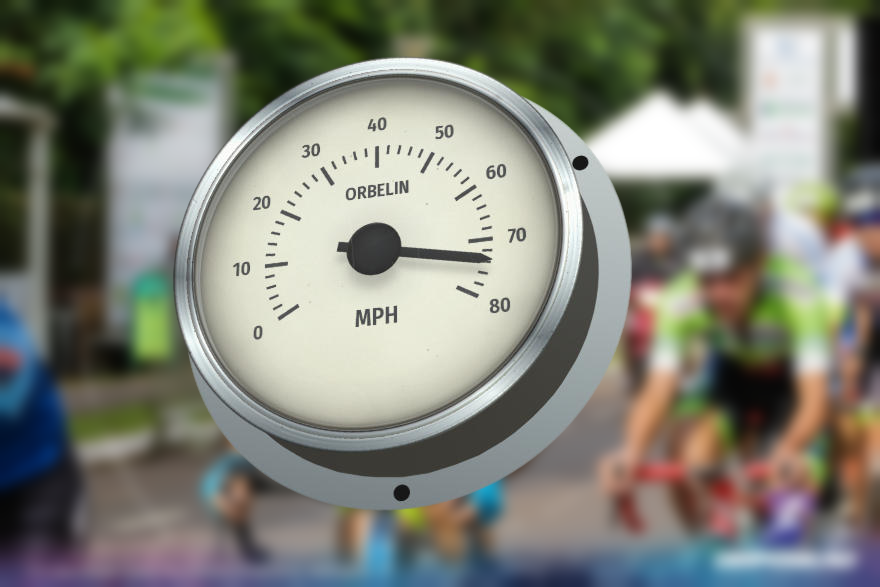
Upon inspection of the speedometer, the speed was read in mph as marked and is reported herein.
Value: 74 mph
